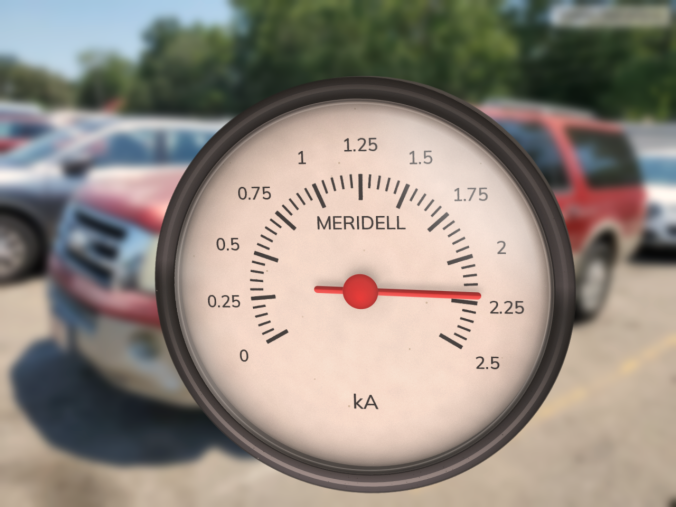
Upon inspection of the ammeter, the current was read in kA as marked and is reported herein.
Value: 2.2 kA
